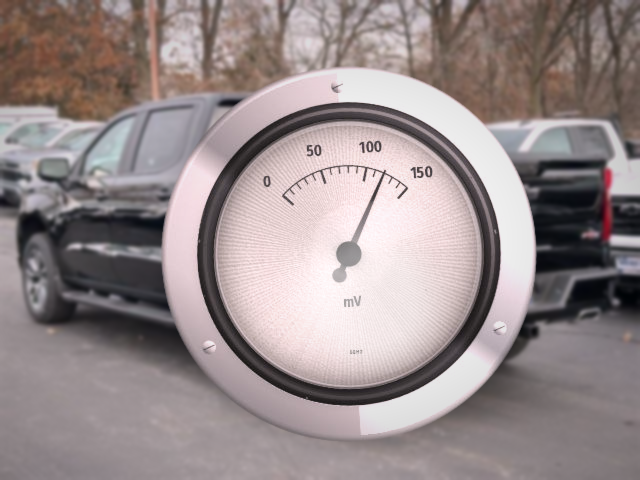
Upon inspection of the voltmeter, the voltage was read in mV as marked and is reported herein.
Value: 120 mV
